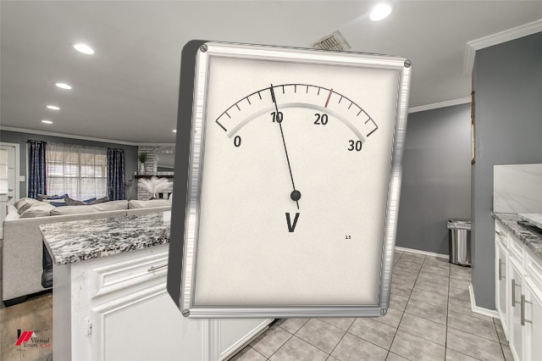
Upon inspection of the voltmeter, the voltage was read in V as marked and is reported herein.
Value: 10 V
